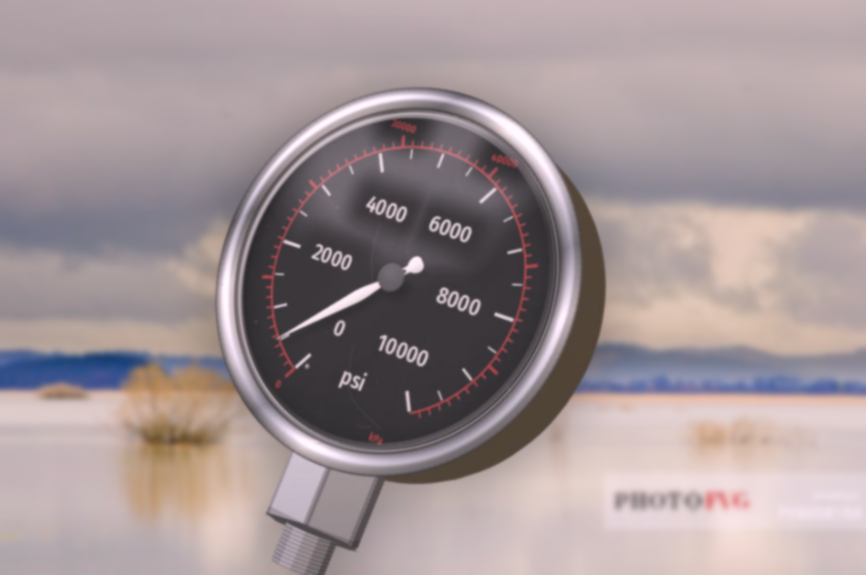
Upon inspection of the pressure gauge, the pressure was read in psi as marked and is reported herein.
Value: 500 psi
